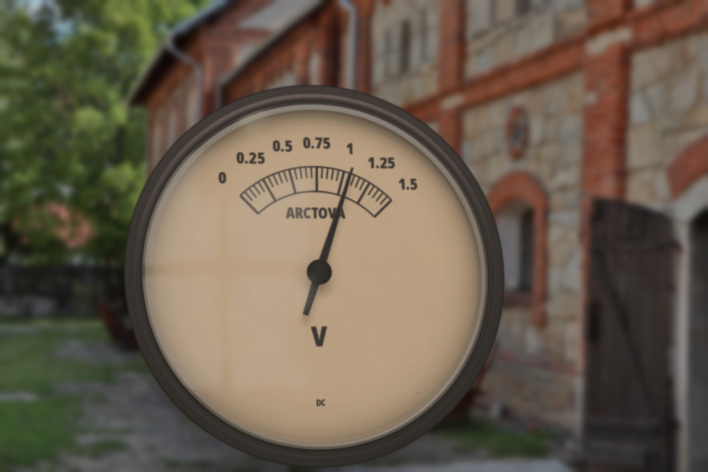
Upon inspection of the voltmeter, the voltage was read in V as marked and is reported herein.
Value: 1.05 V
